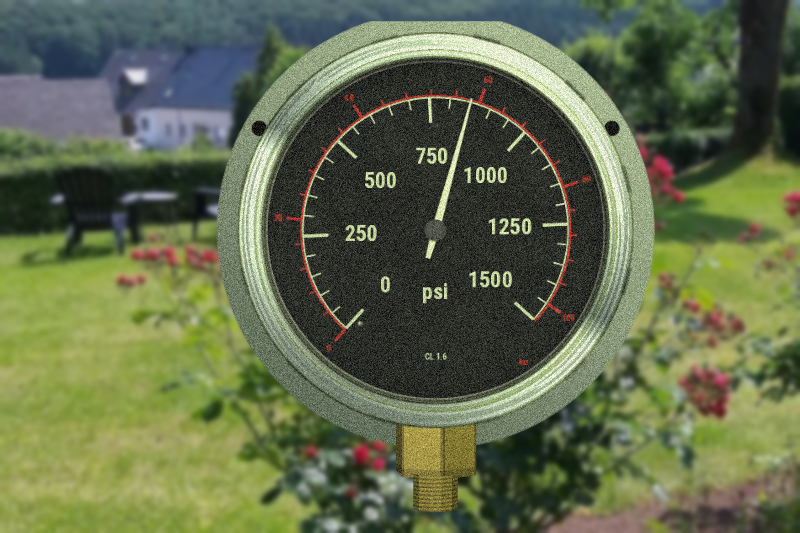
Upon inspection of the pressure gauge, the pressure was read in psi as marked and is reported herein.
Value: 850 psi
